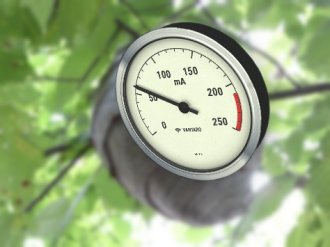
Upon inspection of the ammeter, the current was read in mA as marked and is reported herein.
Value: 60 mA
